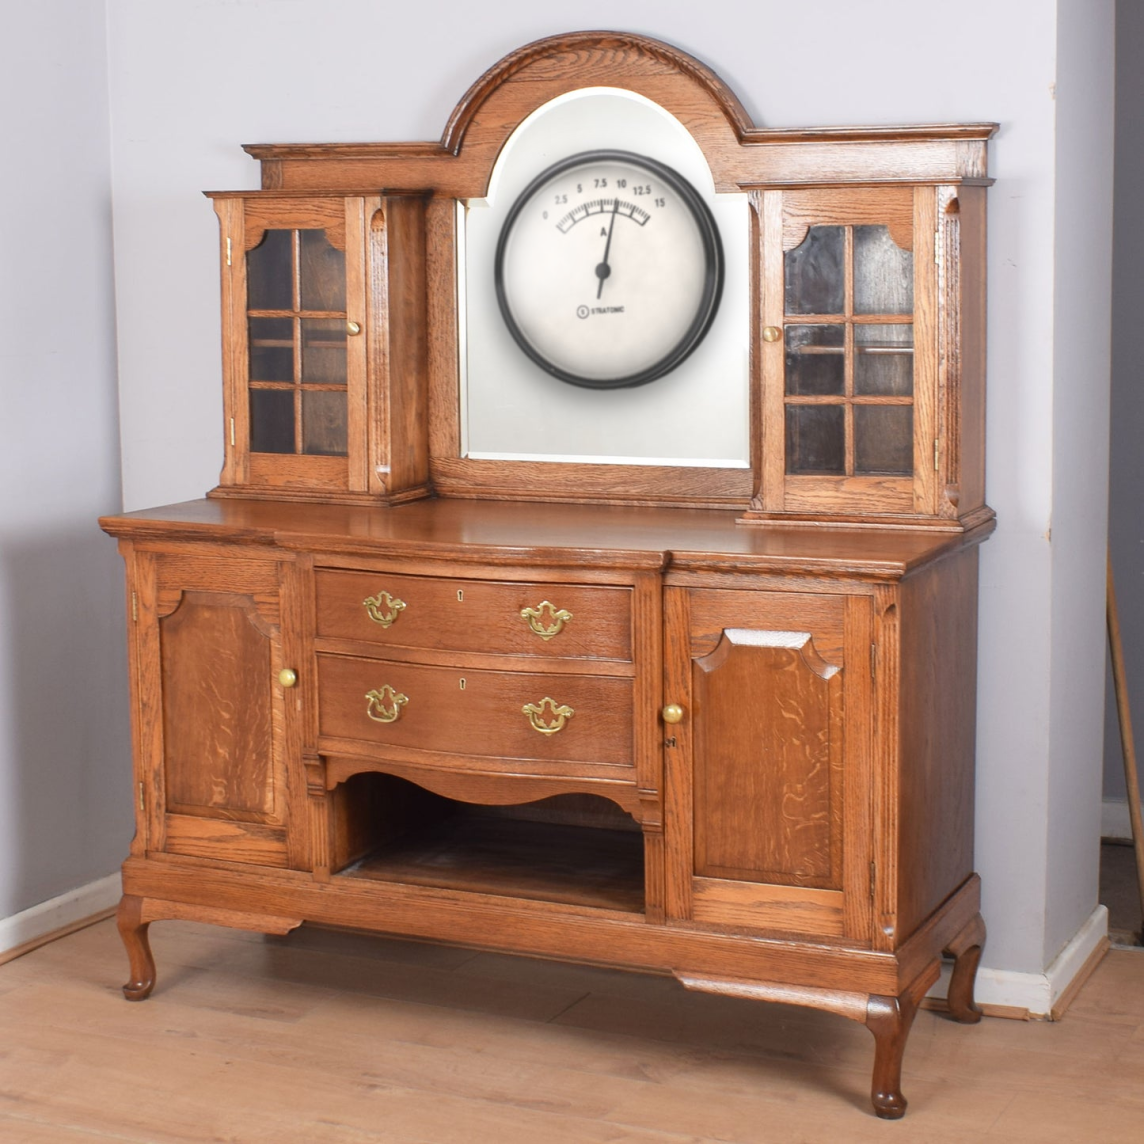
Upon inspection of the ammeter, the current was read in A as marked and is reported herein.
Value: 10 A
